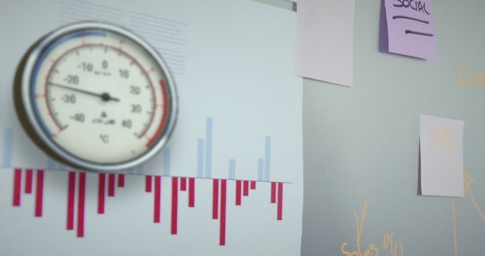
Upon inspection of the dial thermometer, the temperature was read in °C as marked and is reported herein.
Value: -25 °C
